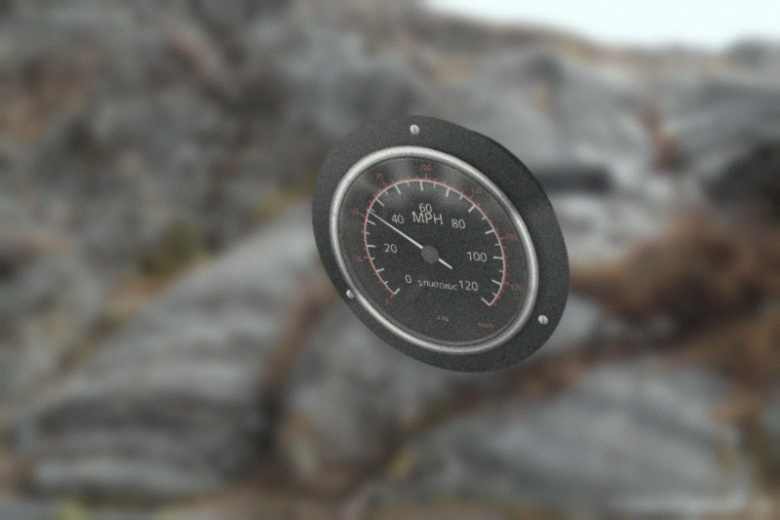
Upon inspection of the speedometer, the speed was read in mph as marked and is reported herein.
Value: 35 mph
